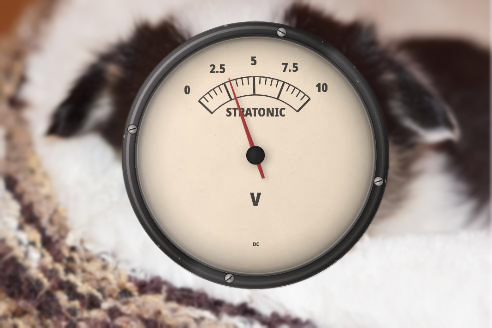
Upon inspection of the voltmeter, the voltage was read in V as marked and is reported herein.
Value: 3 V
